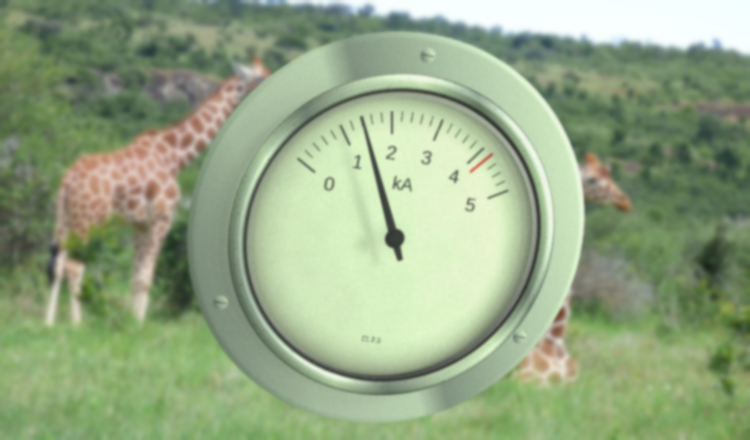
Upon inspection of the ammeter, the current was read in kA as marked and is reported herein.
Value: 1.4 kA
